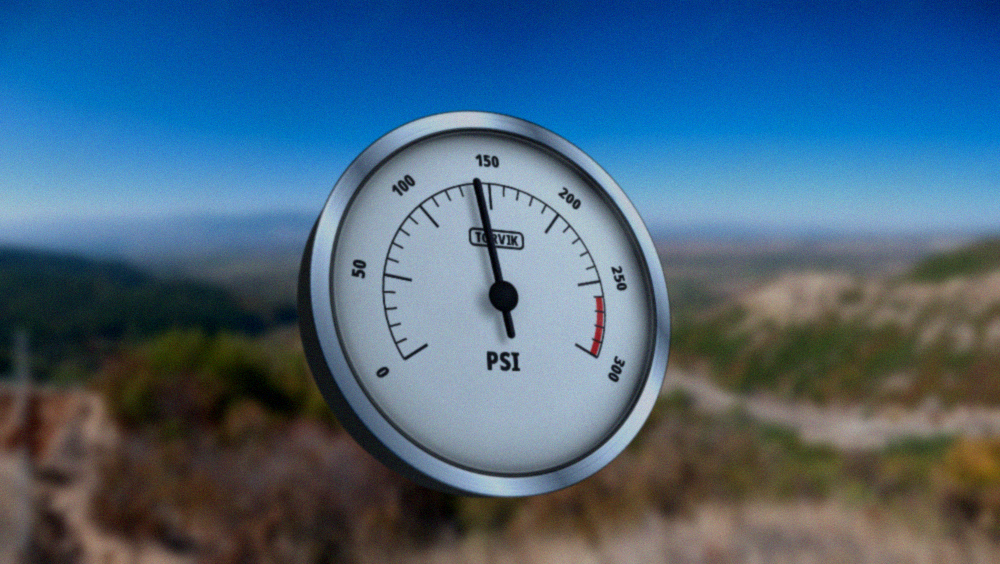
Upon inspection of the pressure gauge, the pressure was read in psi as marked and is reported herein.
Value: 140 psi
